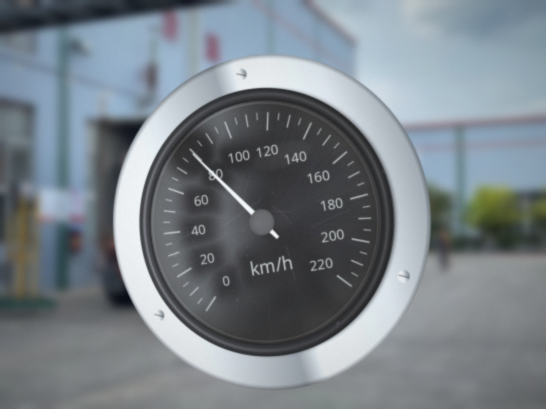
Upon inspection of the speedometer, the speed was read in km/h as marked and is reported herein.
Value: 80 km/h
